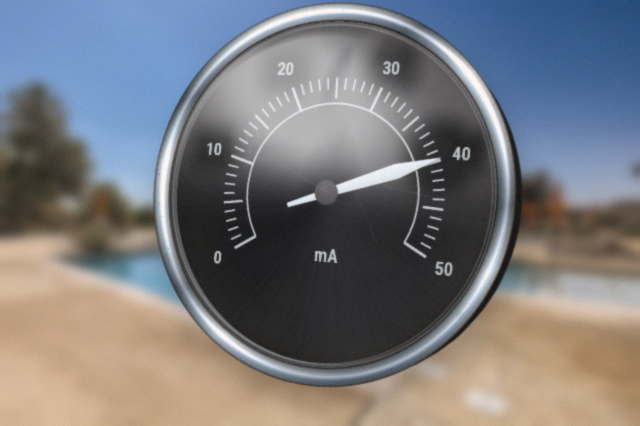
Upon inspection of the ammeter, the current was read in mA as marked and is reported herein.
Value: 40 mA
